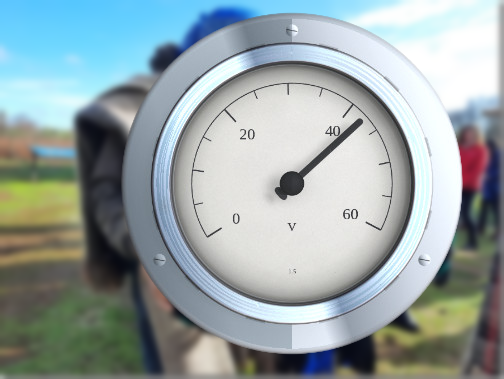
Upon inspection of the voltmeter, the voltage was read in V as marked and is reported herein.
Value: 42.5 V
